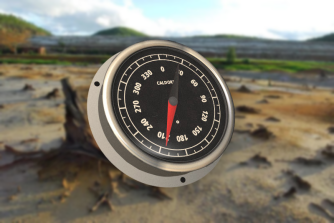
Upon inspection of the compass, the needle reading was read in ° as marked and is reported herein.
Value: 205 °
